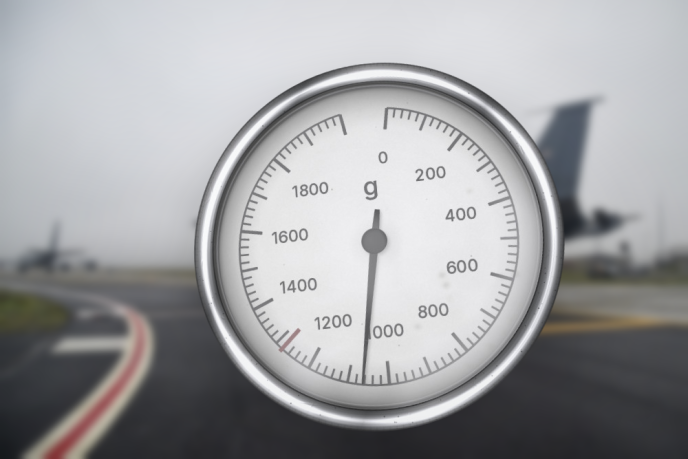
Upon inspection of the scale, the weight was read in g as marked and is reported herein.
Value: 1060 g
